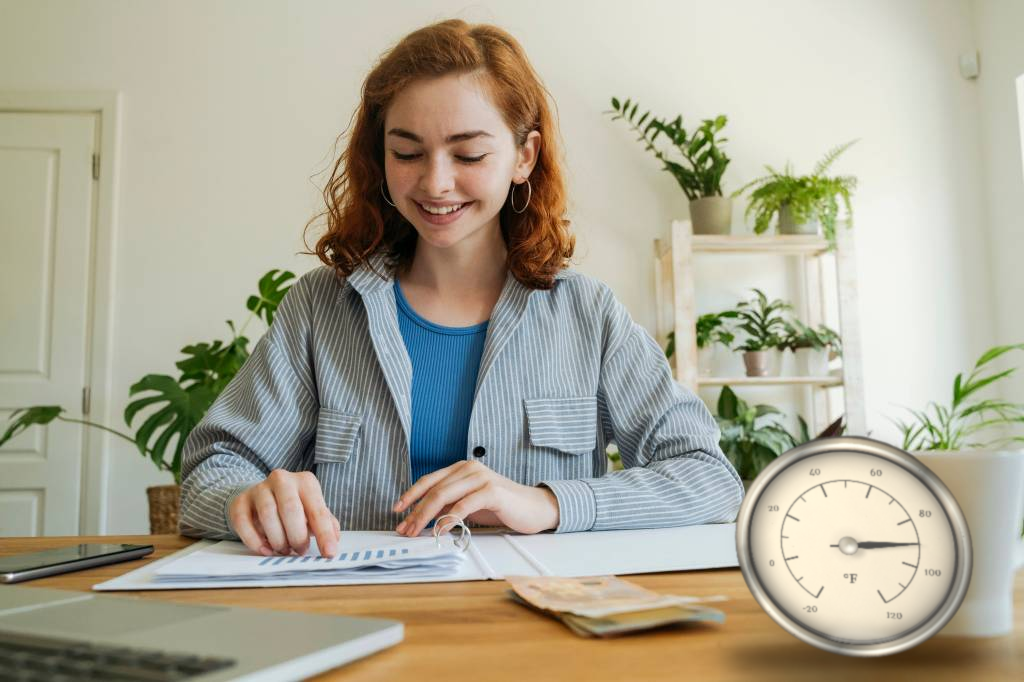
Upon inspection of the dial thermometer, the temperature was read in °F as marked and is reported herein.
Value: 90 °F
